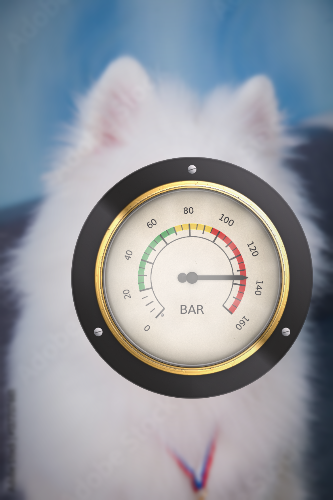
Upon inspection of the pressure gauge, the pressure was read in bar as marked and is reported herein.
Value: 135 bar
